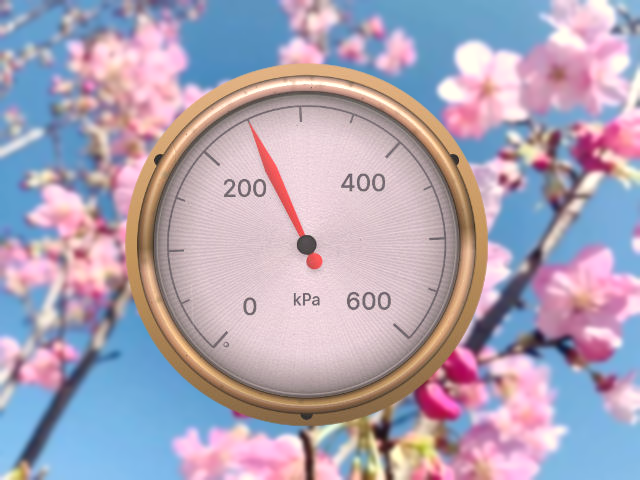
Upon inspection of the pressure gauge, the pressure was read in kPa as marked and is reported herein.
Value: 250 kPa
